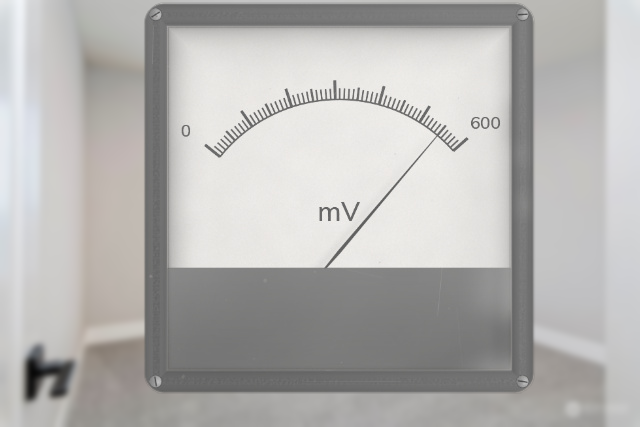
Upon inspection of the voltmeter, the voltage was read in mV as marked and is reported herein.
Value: 550 mV
